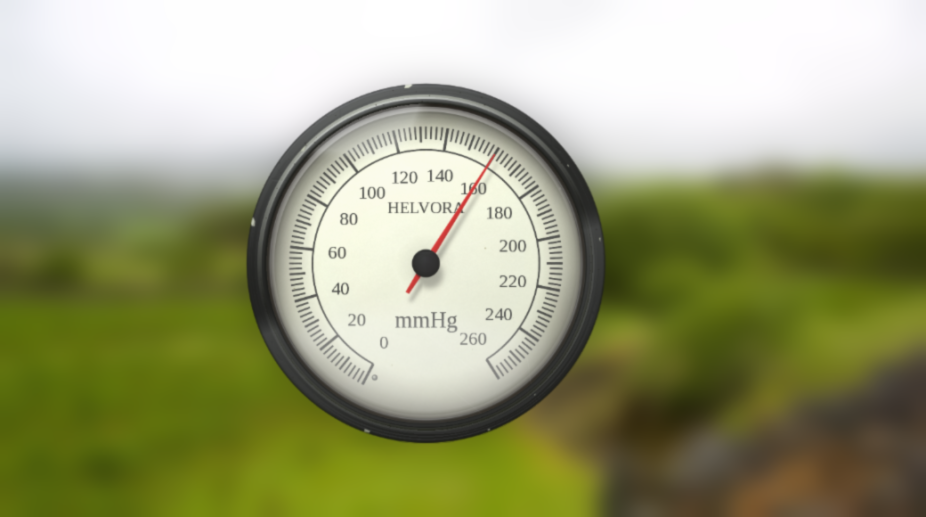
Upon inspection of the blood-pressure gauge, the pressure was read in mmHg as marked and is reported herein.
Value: 160 mmHg
